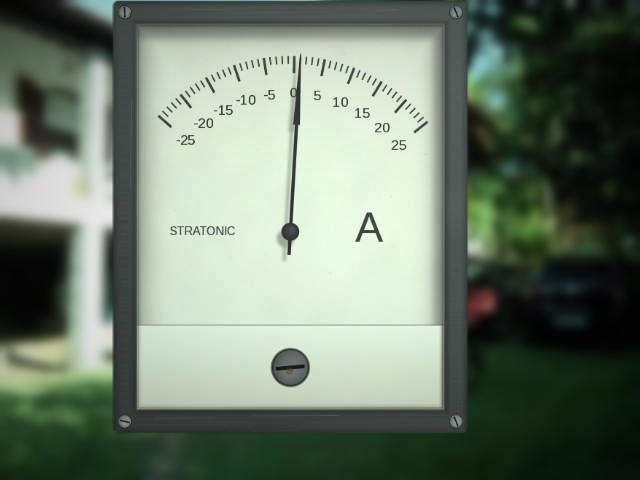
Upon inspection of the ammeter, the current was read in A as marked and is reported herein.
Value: 1 A
